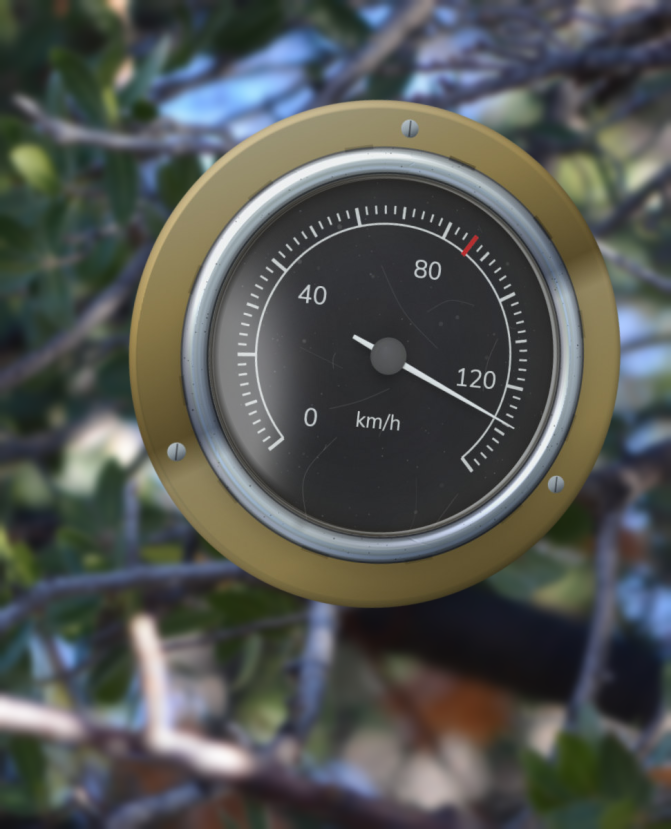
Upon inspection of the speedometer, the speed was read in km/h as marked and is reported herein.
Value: 128 km/h
